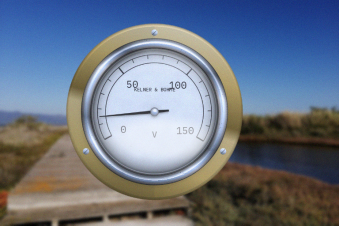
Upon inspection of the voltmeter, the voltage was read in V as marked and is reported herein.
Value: 15 V
